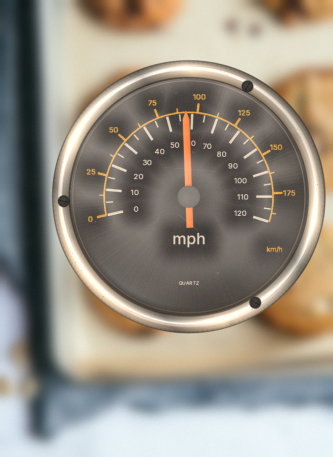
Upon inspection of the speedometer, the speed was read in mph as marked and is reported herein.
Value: 57.5 mph
